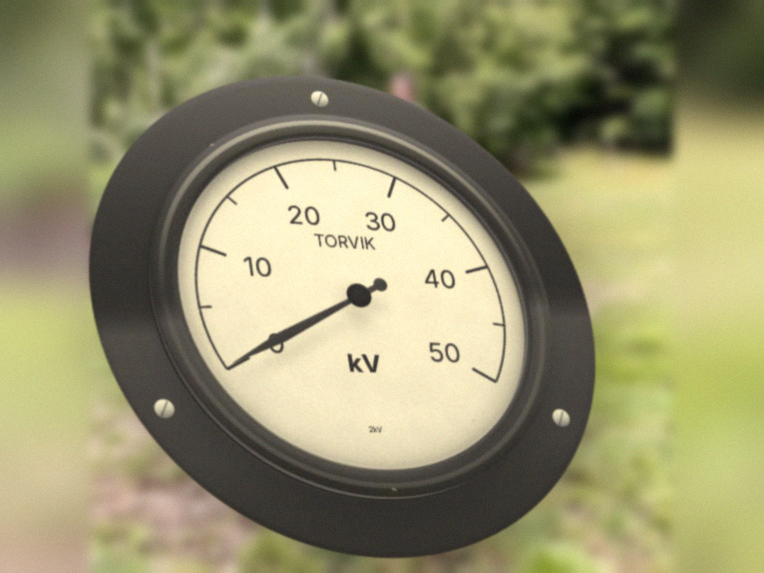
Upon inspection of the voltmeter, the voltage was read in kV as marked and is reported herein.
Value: 0 kV
